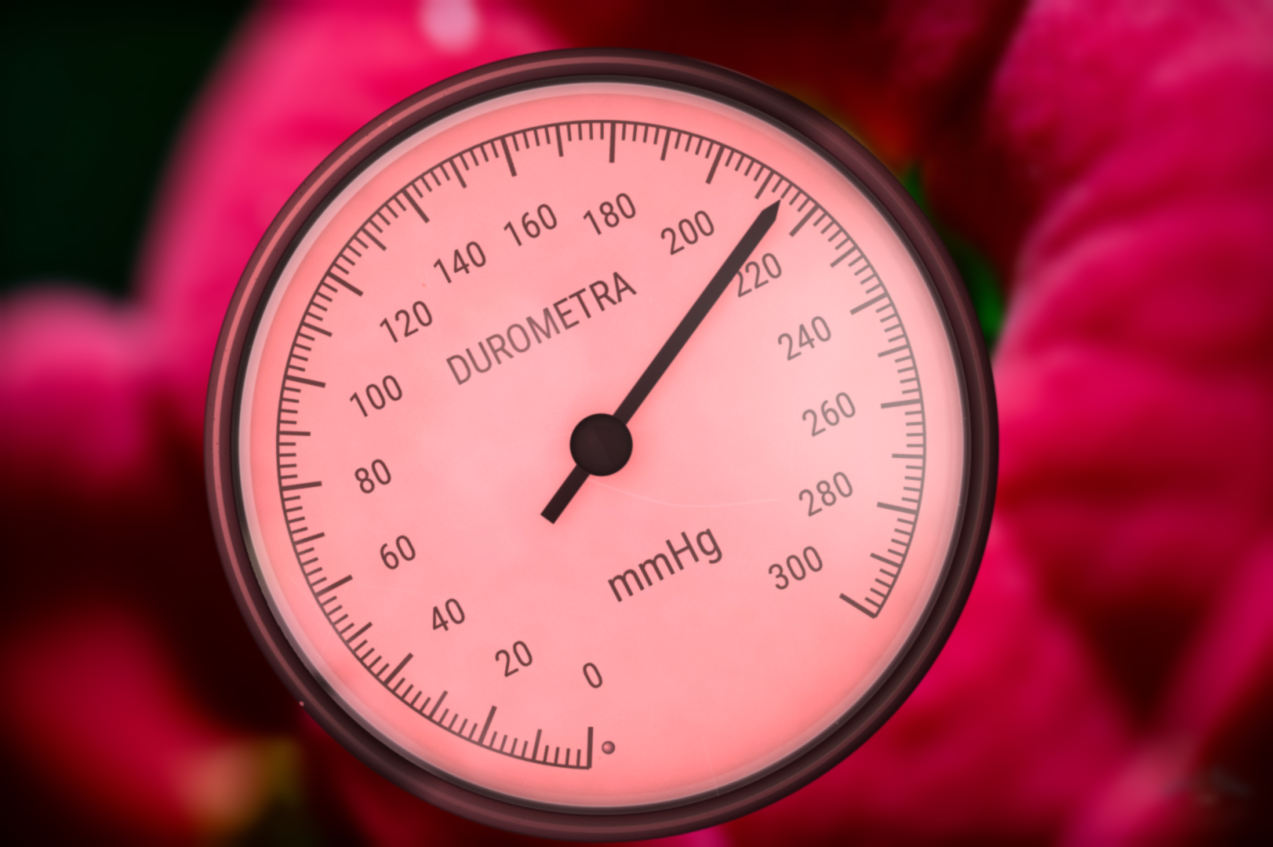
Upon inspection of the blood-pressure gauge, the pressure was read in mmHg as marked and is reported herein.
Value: 214 mmHg
